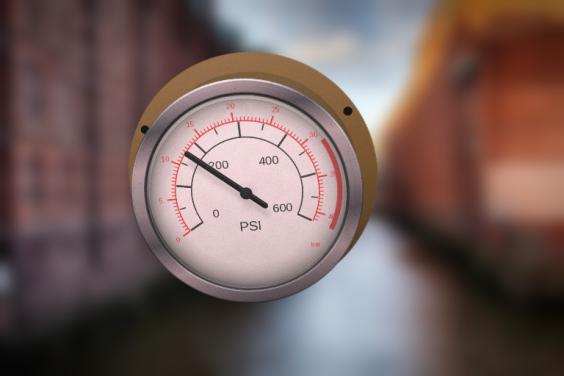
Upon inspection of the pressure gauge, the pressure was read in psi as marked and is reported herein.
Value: 175 psi
